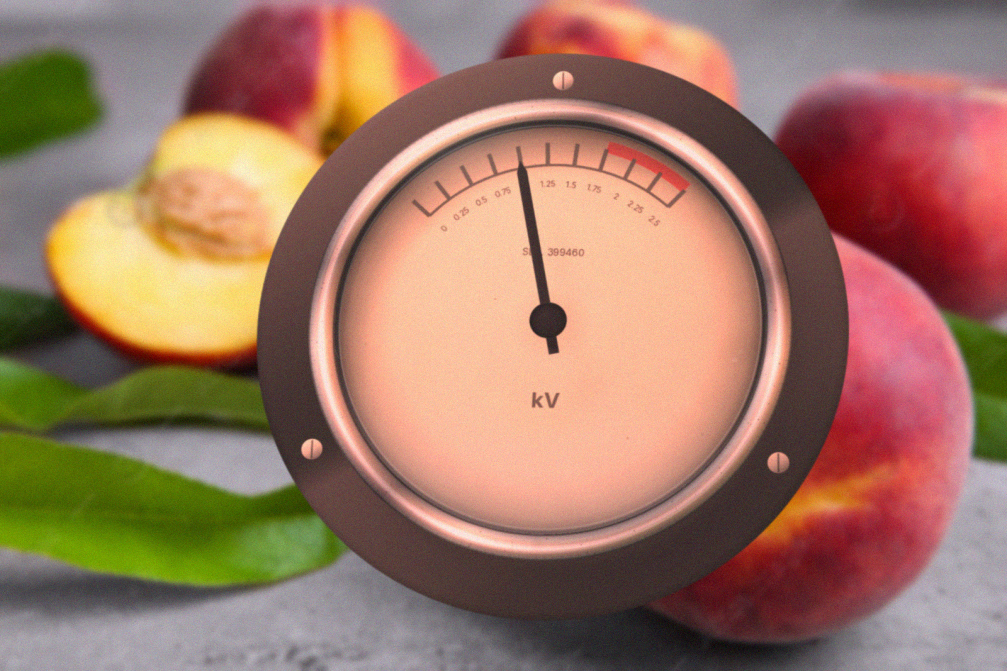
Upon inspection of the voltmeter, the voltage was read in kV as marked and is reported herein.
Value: 1 kV
